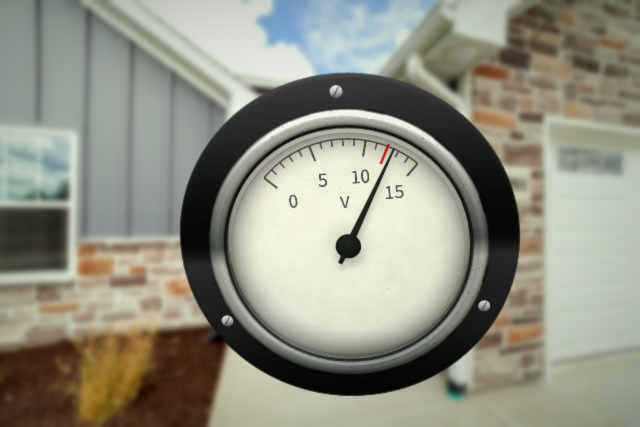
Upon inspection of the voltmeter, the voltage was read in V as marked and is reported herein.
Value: 12.5 V
